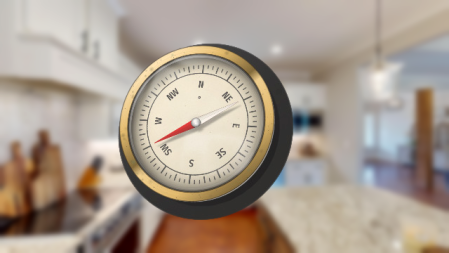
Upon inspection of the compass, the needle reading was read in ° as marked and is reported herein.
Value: 240 °
